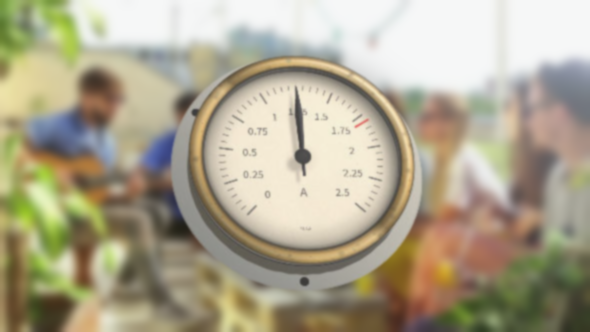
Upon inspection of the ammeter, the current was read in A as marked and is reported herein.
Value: 1.25 A
